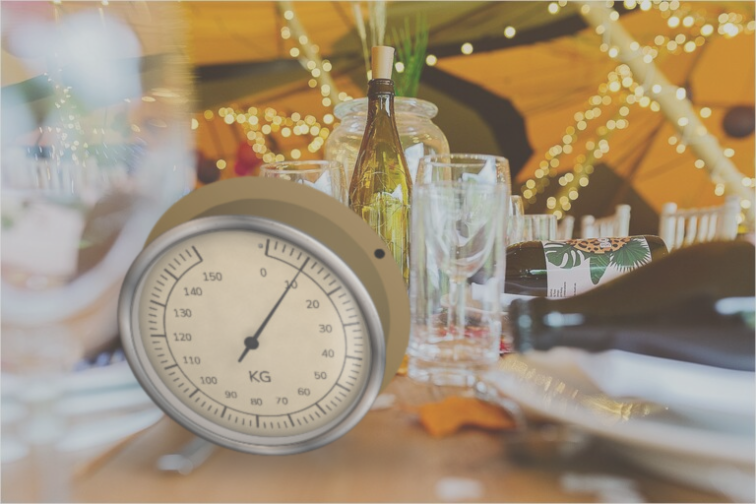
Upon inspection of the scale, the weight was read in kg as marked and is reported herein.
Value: 10 kg
